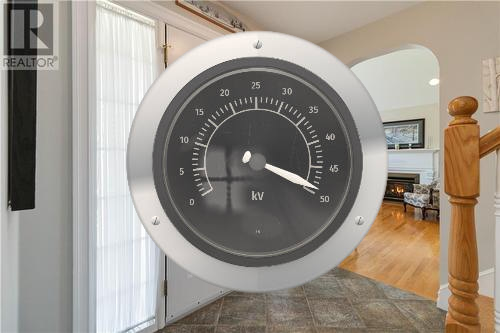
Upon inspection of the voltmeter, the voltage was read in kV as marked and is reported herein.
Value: 49 kV
